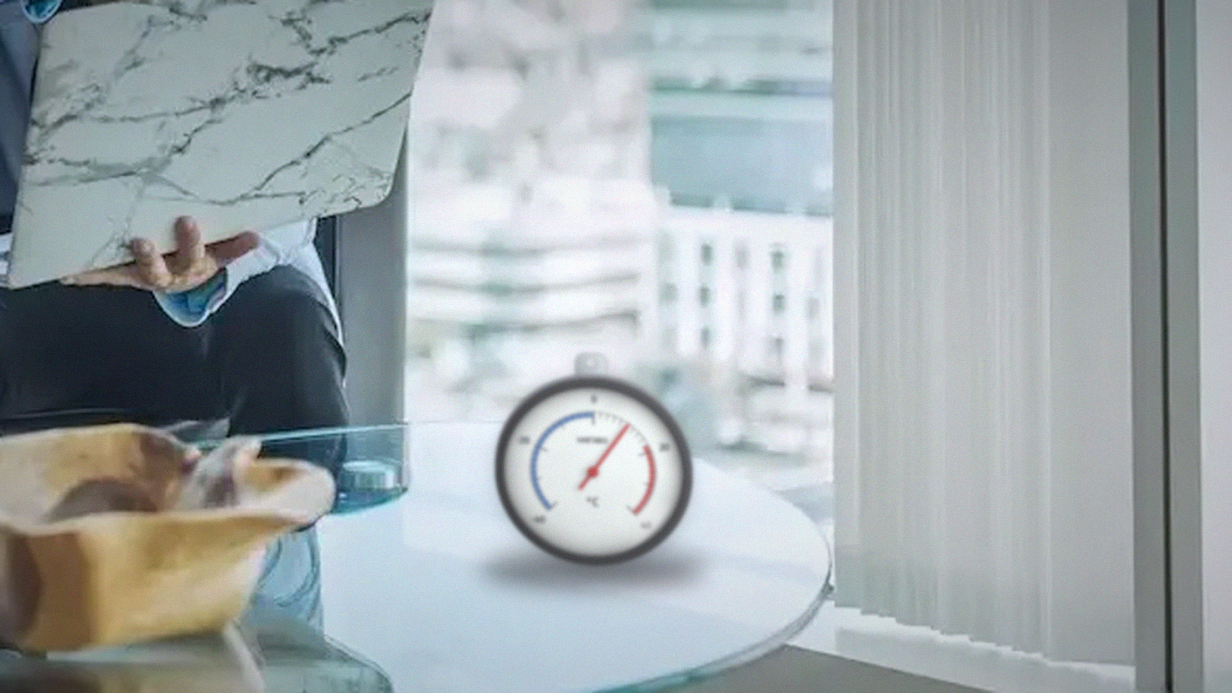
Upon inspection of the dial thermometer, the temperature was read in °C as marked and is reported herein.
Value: 10 °C
